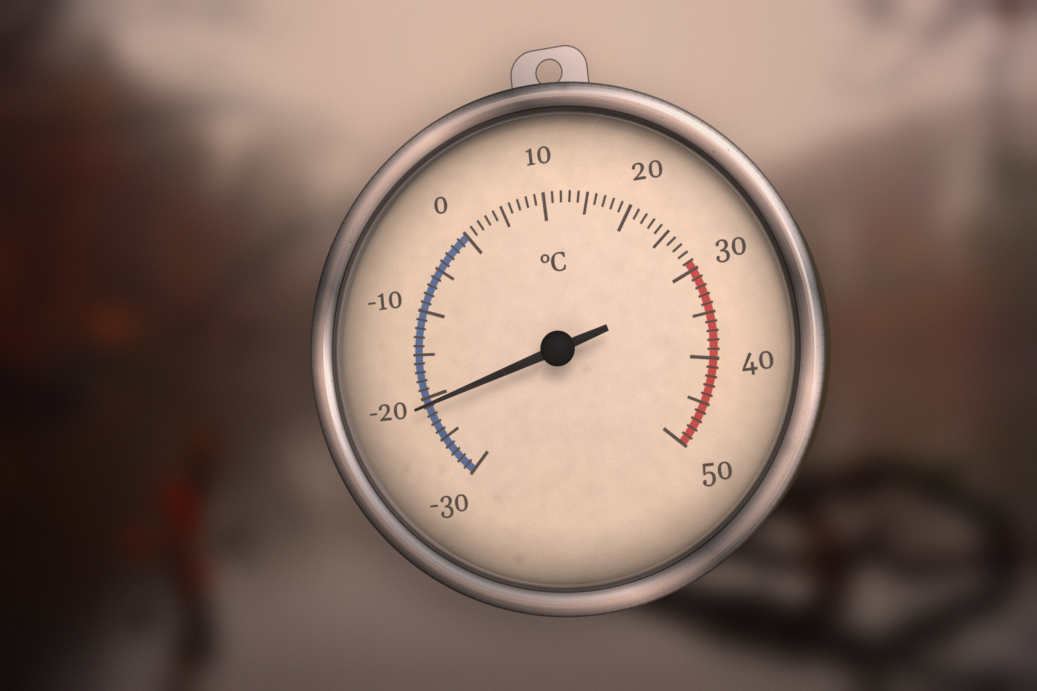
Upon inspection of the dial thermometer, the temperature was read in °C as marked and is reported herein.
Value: -21 °C
